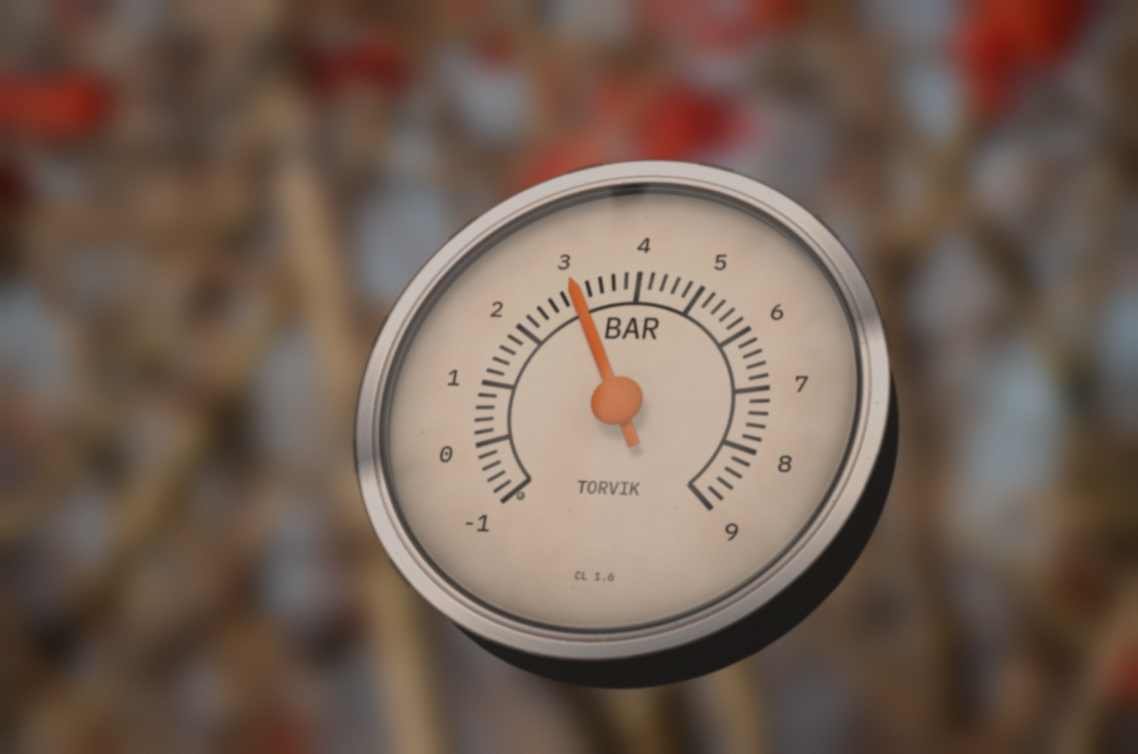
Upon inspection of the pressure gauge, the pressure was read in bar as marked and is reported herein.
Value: 3 bar
